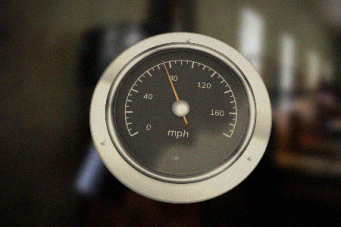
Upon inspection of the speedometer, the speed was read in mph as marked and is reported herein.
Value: 75 mph
